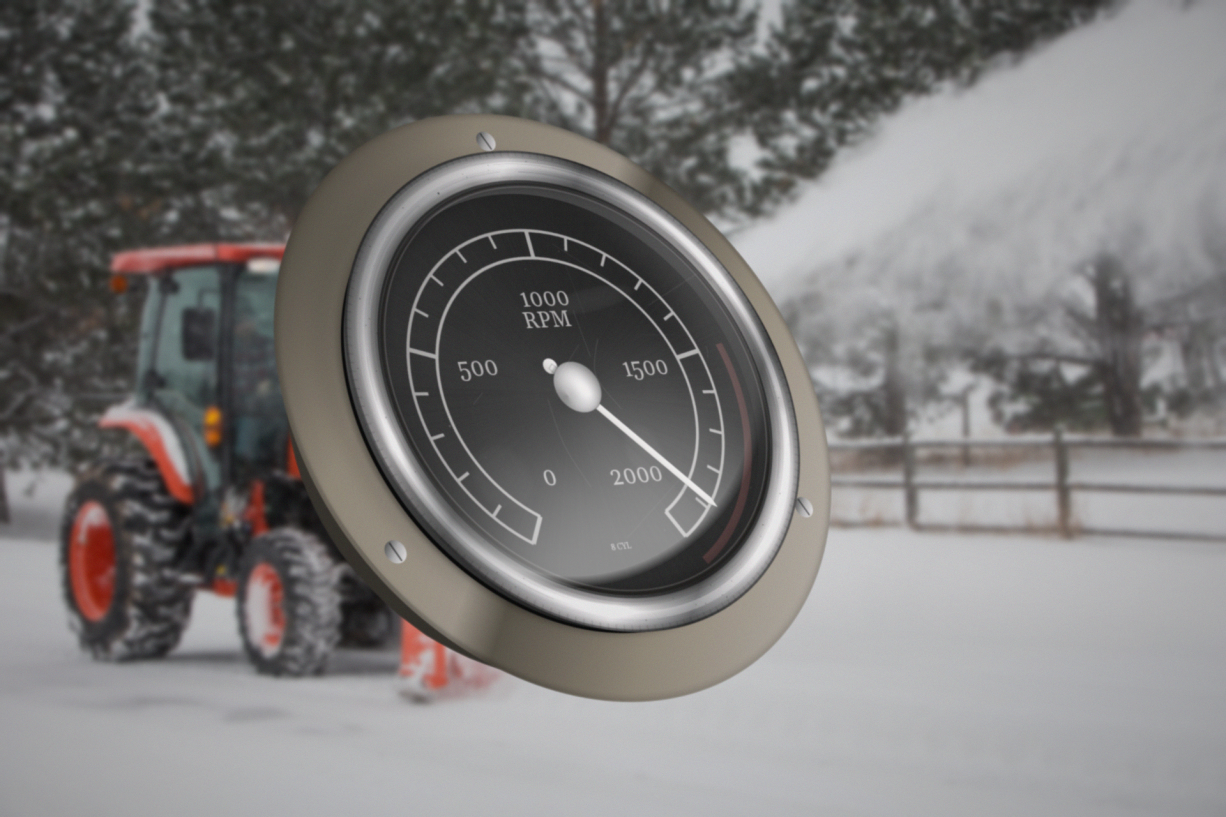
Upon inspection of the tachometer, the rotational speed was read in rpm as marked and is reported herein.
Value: 1900 rpm
